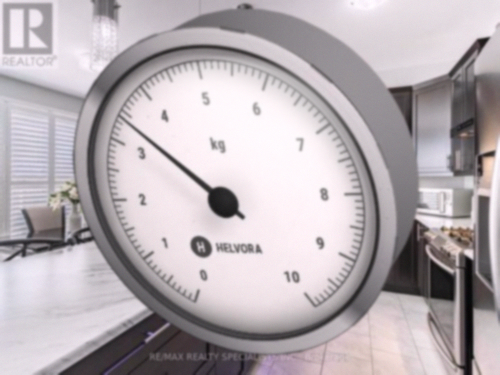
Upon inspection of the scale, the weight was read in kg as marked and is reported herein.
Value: 3.5 kg
